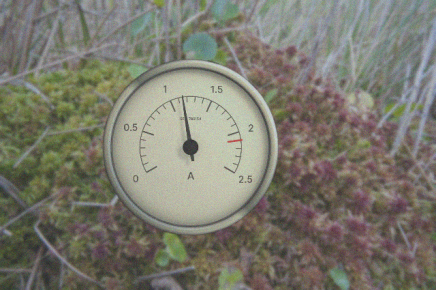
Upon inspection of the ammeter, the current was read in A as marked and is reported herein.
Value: 1.15 A
